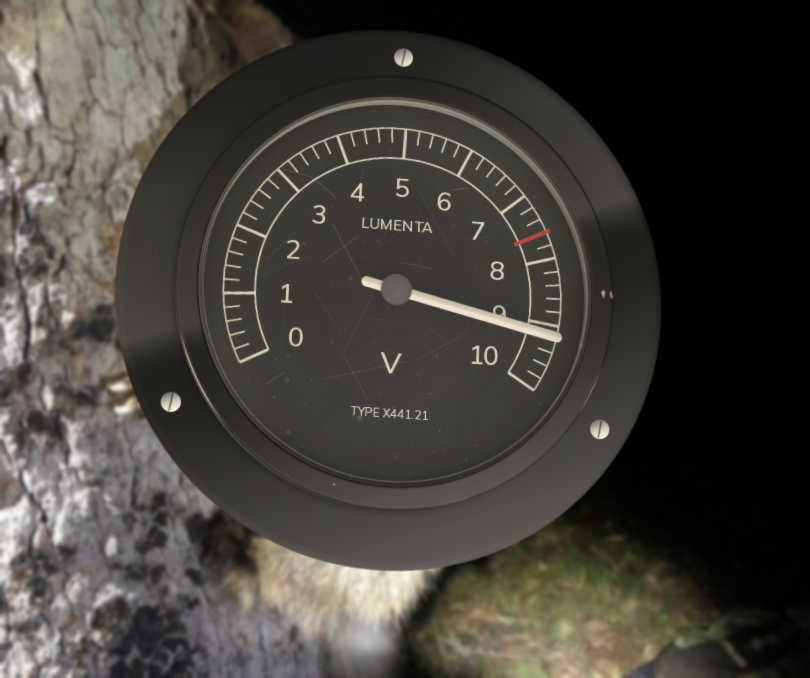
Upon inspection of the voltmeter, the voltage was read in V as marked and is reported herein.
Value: 9.2 V
